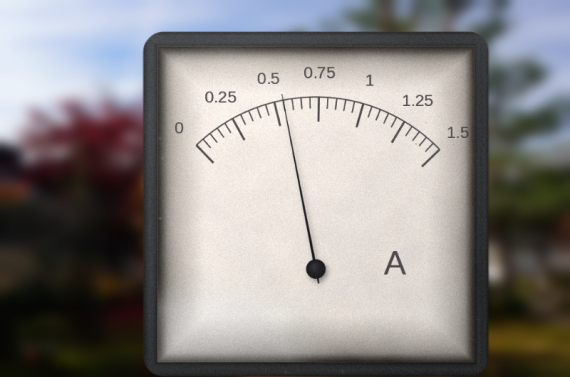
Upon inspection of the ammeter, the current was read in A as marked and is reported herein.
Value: 0.55 A
